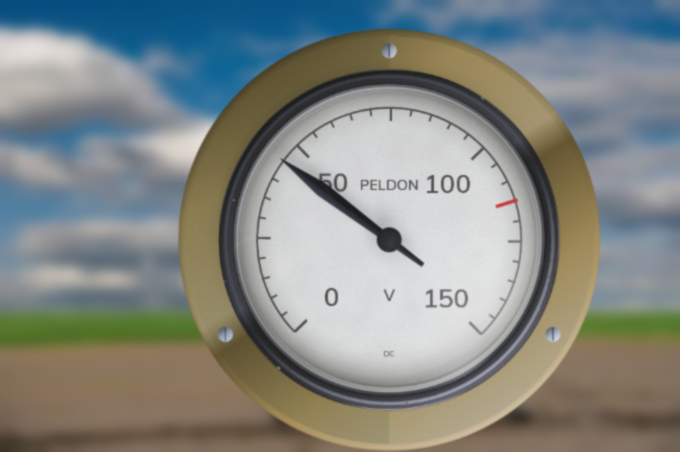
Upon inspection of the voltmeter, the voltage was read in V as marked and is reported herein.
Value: 45 V
